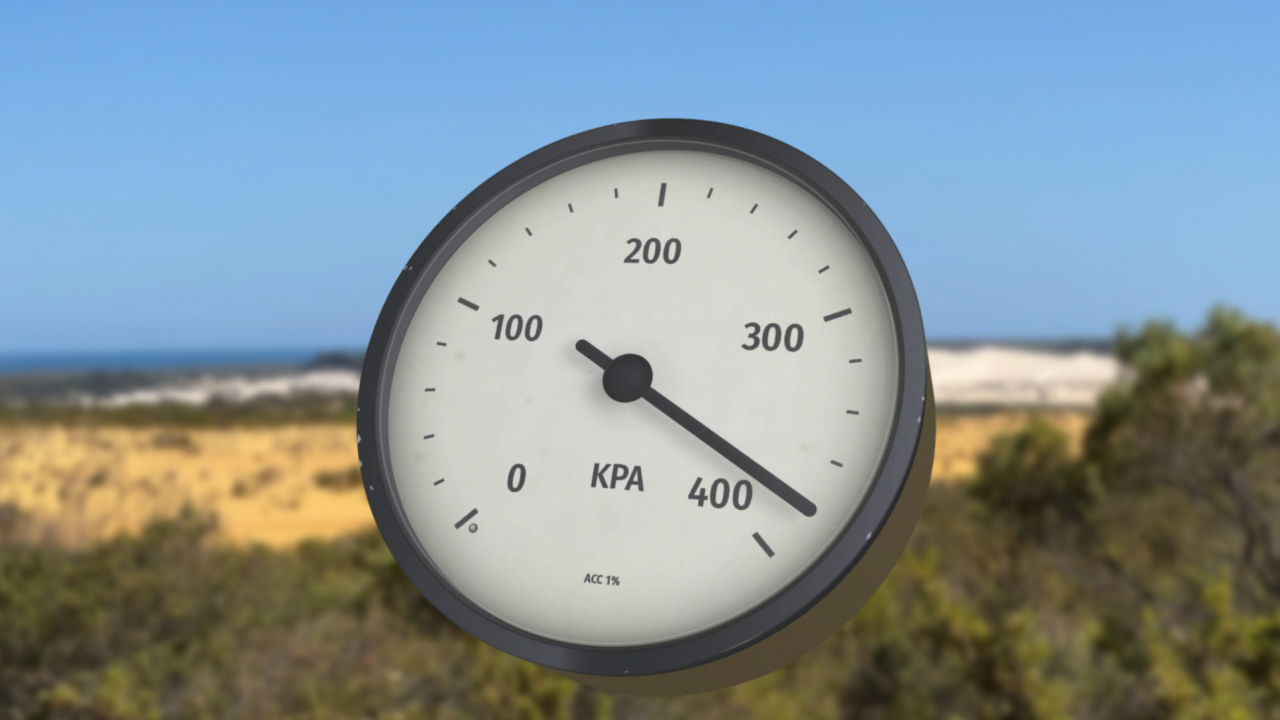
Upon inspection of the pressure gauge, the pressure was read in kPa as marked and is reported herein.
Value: 380 kPa
